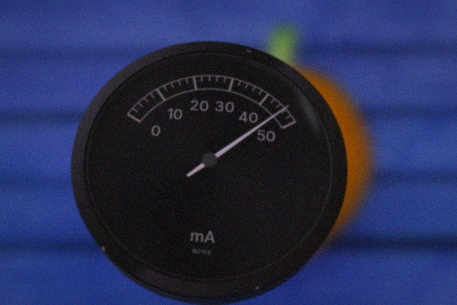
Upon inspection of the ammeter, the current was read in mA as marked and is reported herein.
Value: 46 mA
